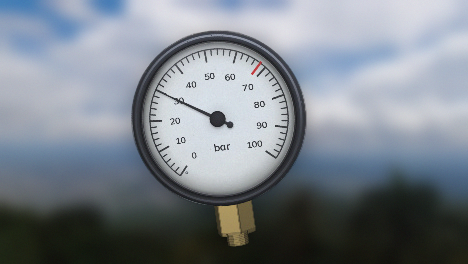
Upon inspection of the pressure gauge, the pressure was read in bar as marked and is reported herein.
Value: 30 bar
